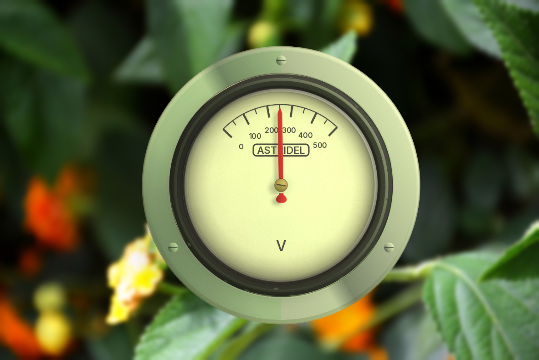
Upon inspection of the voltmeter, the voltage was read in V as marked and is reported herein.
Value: 250 V
